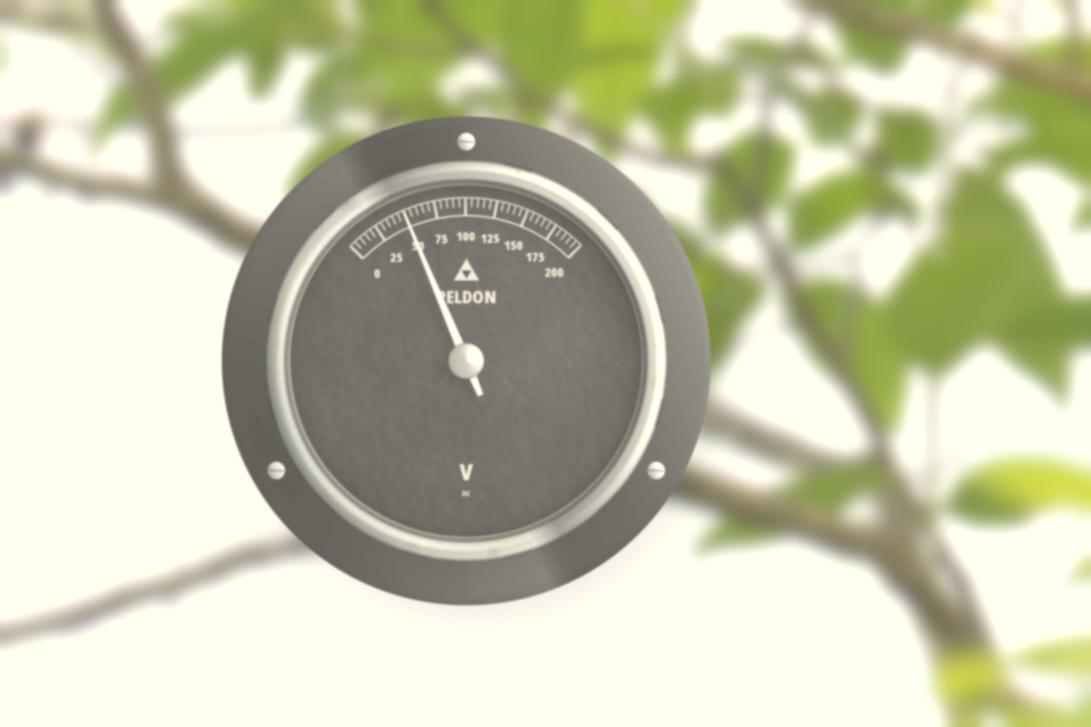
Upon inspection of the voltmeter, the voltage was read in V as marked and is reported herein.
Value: 50 V
